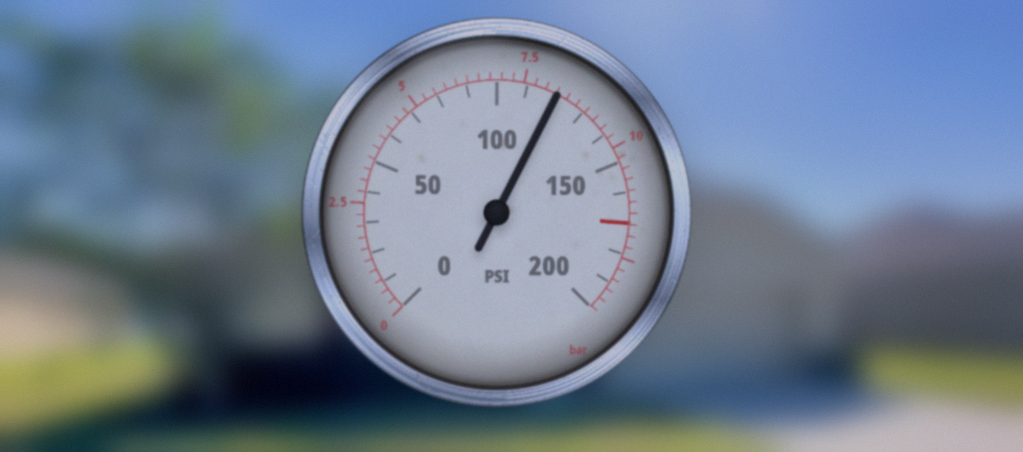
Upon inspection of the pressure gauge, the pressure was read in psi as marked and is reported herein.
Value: 120 psi
